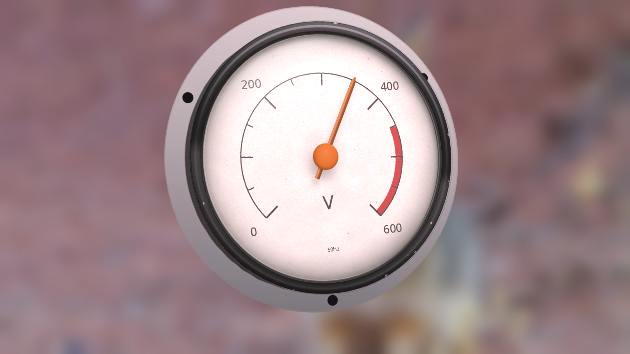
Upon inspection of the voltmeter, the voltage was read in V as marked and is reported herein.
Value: 350 V
